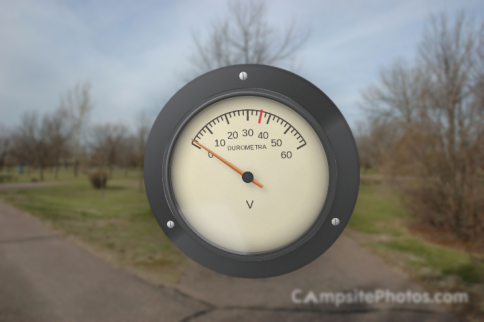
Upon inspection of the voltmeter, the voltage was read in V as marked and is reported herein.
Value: 2 V
